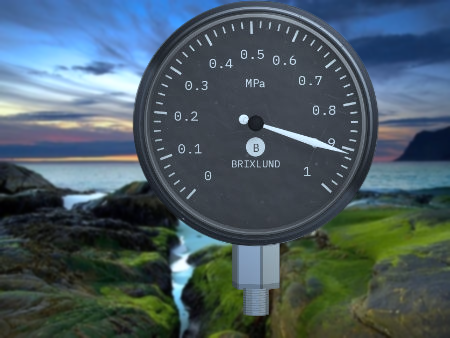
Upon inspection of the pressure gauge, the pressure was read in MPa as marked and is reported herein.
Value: 0.91 MPa
